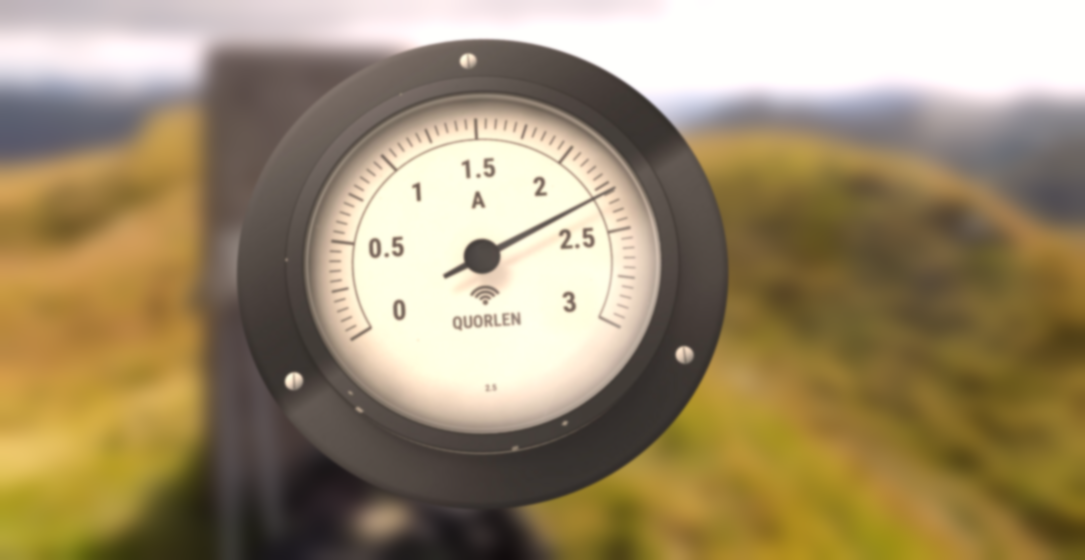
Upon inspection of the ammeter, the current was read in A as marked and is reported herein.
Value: 2.3 A
